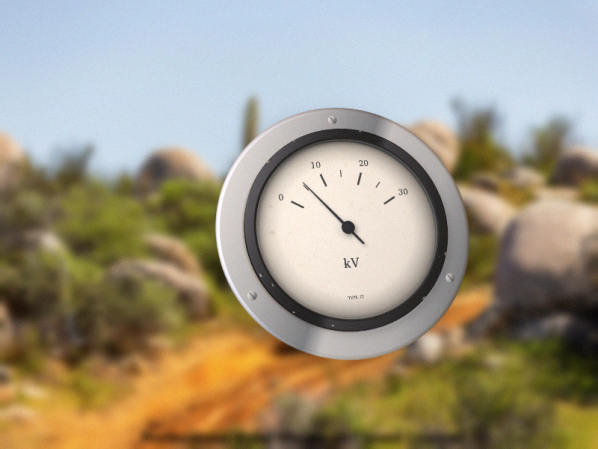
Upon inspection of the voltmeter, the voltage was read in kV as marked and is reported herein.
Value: 5 kV
